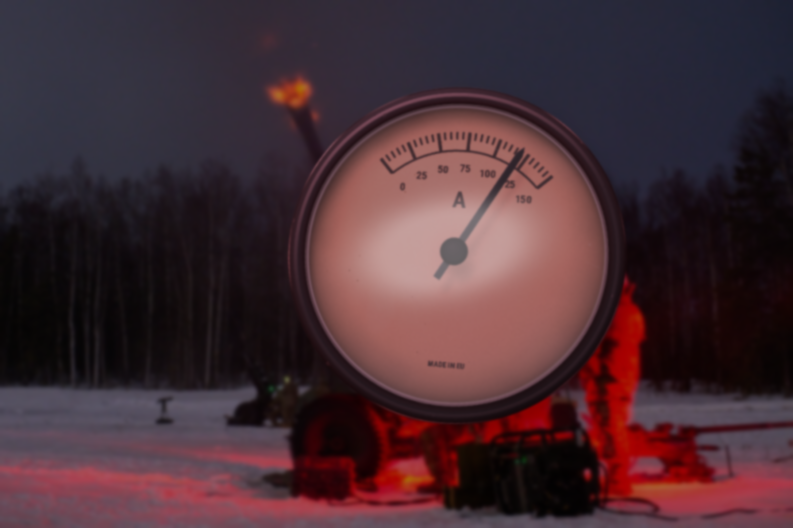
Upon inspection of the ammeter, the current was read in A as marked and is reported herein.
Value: 120 A
